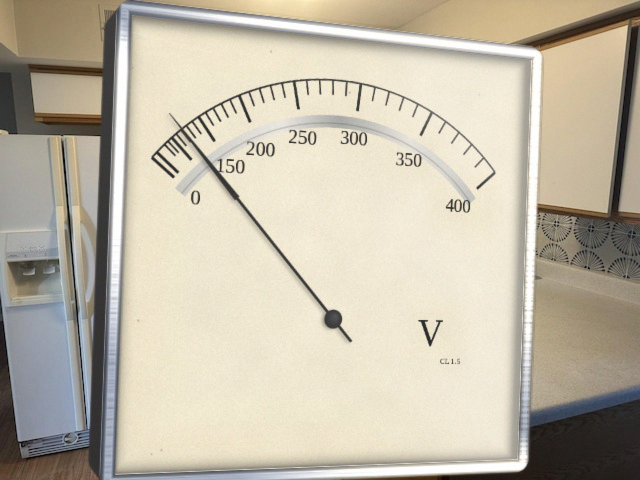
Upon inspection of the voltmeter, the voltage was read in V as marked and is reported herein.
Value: 120 V
